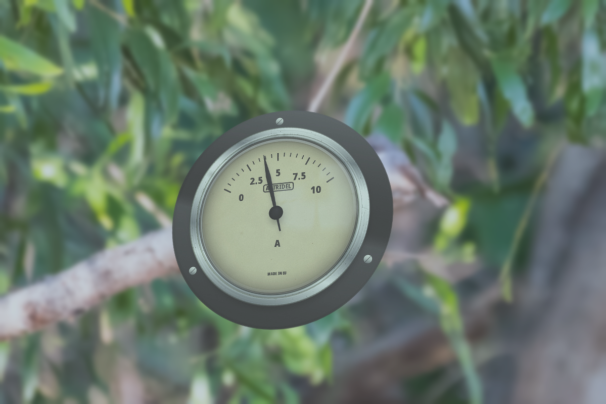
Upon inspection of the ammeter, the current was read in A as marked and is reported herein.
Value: 4 A
